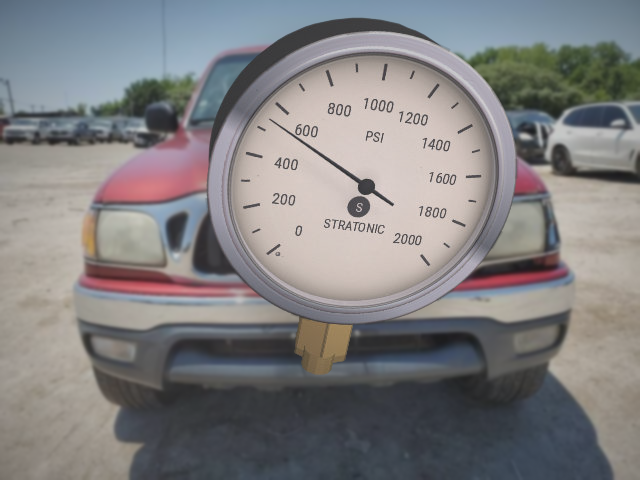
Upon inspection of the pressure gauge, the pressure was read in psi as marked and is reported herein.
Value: 550 psi
